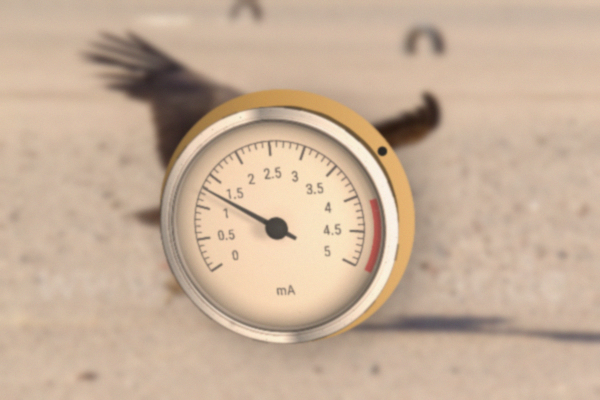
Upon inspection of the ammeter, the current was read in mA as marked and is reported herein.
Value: 1.3 mA
